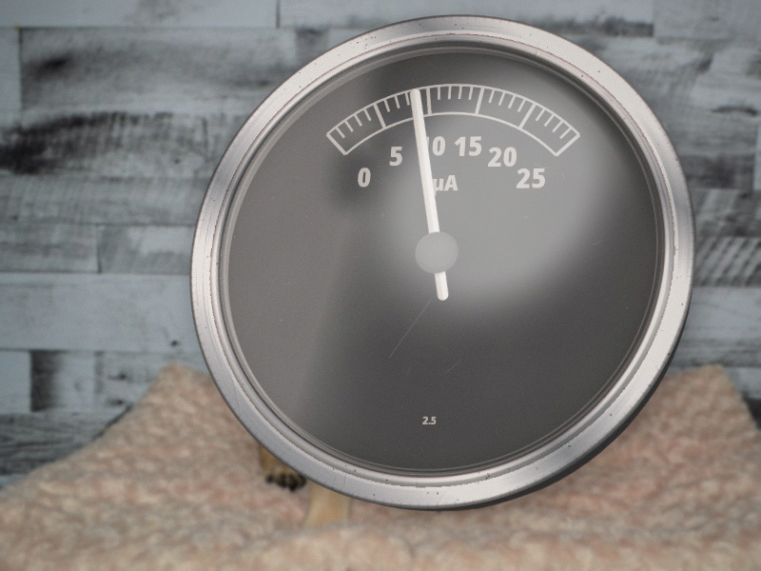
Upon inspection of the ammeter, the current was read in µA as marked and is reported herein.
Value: 9 µA
